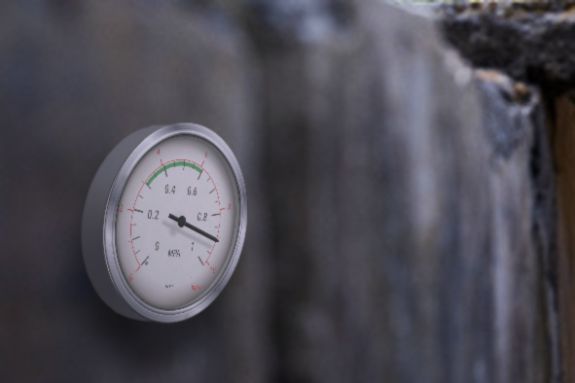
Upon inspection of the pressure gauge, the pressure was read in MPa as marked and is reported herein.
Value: 0.9 MPa
